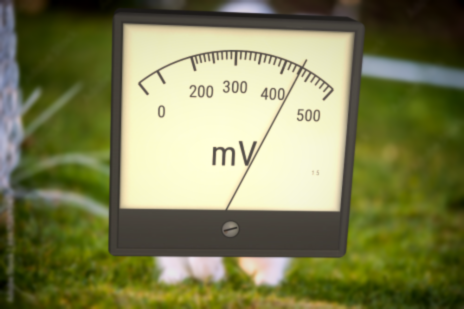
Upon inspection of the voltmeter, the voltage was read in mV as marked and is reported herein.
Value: 430 mV
